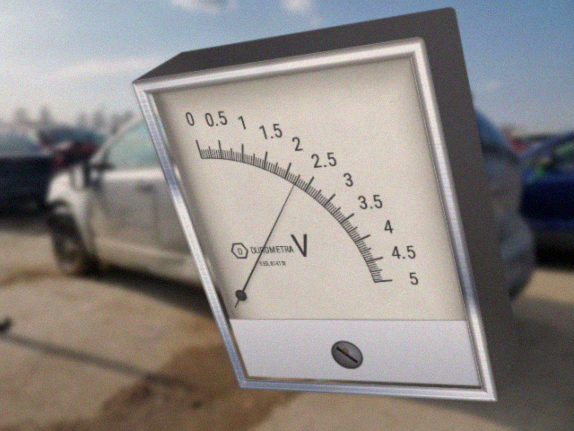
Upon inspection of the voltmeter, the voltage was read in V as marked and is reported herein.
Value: 2.25 V
